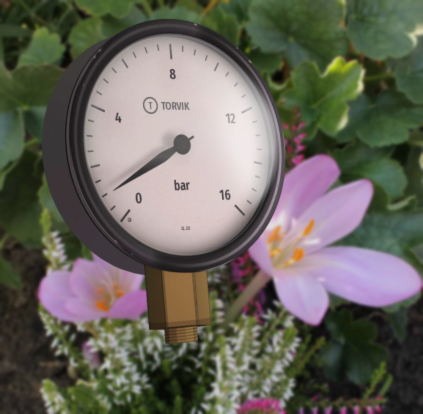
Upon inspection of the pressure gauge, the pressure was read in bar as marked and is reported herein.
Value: 1 bar
